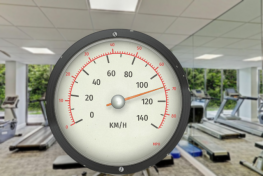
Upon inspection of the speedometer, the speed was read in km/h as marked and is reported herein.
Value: 110 km/h
